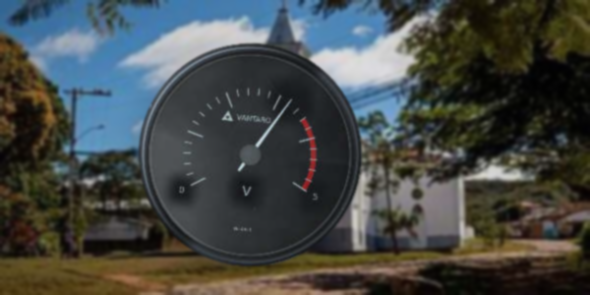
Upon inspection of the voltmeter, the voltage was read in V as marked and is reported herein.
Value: 3.2 V
